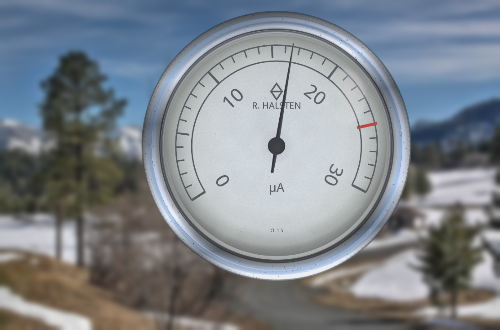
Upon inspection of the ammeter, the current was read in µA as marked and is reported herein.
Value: 16.5 µA
